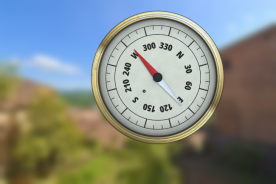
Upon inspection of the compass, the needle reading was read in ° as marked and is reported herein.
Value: 275 °
